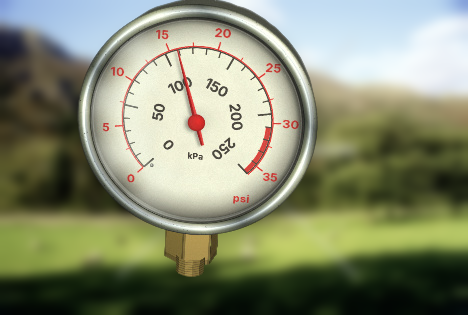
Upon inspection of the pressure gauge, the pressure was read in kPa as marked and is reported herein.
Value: 110 kPa
